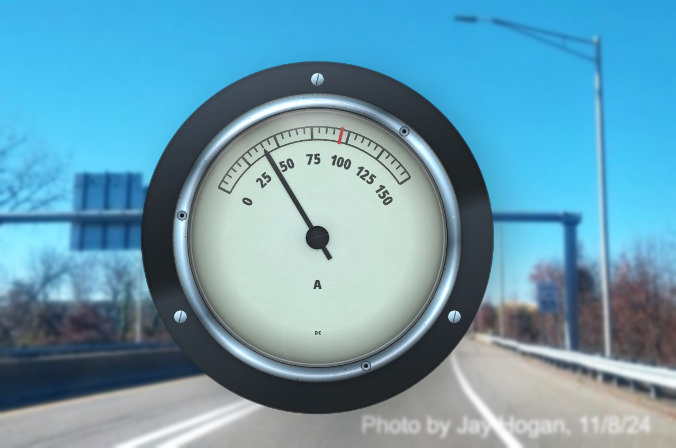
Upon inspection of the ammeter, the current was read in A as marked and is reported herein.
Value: 40 A
